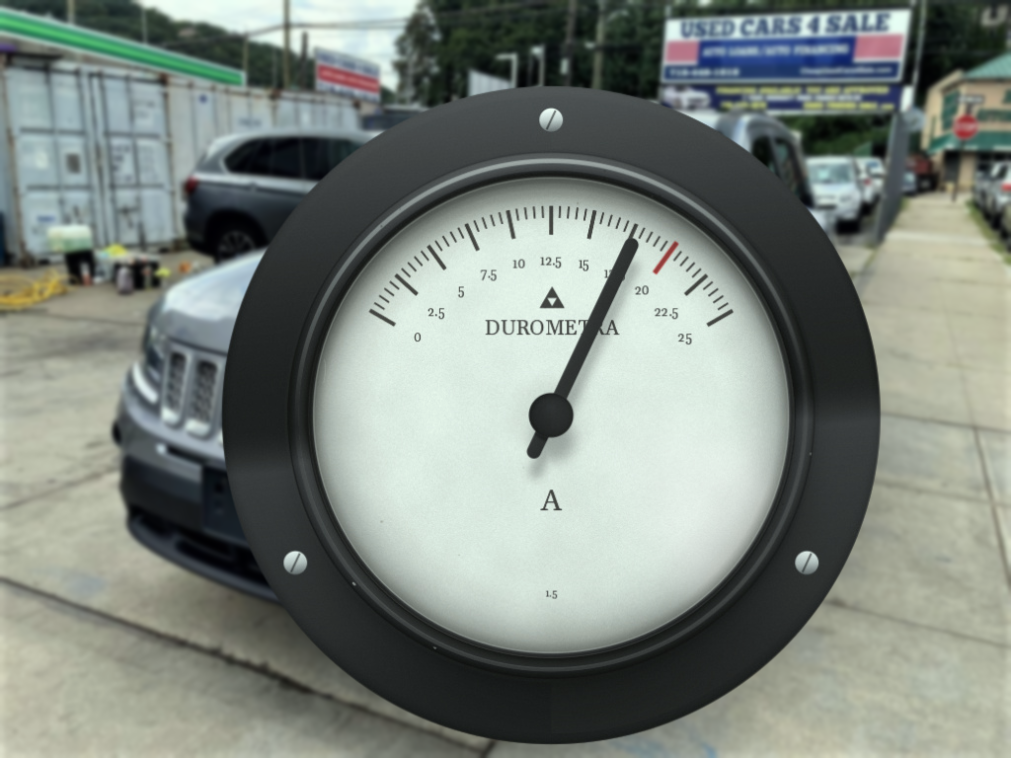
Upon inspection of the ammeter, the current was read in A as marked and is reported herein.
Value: 17.75 A
